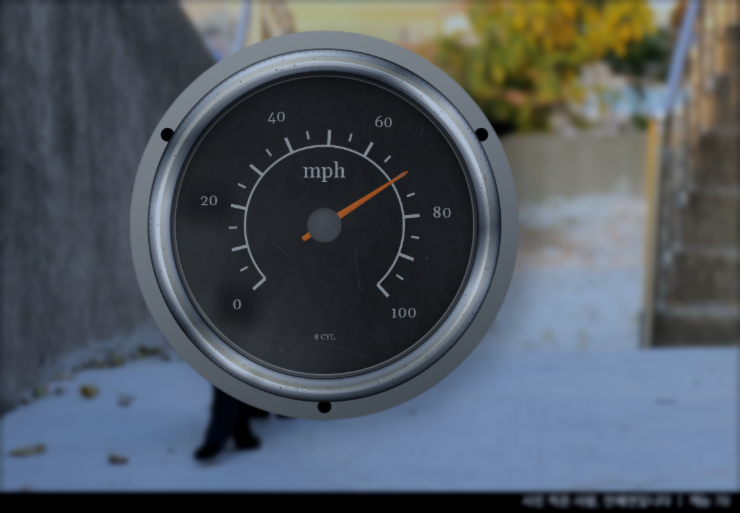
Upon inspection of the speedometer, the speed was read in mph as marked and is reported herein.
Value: 70 mph
